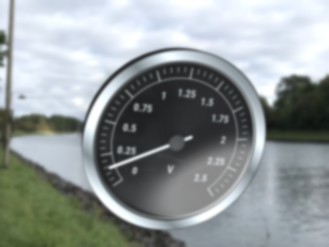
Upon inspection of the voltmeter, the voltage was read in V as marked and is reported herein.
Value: 0.15 V
